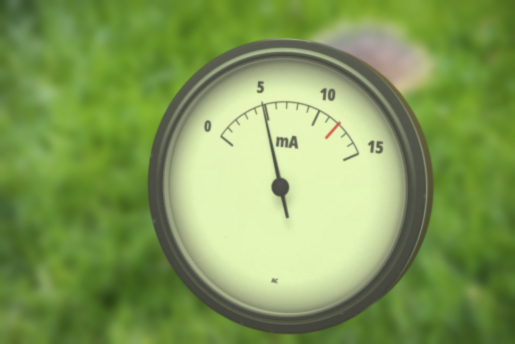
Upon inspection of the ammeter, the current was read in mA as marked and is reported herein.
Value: 5 mA
